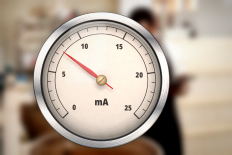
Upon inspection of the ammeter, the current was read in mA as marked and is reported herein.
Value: 7.5 mA
